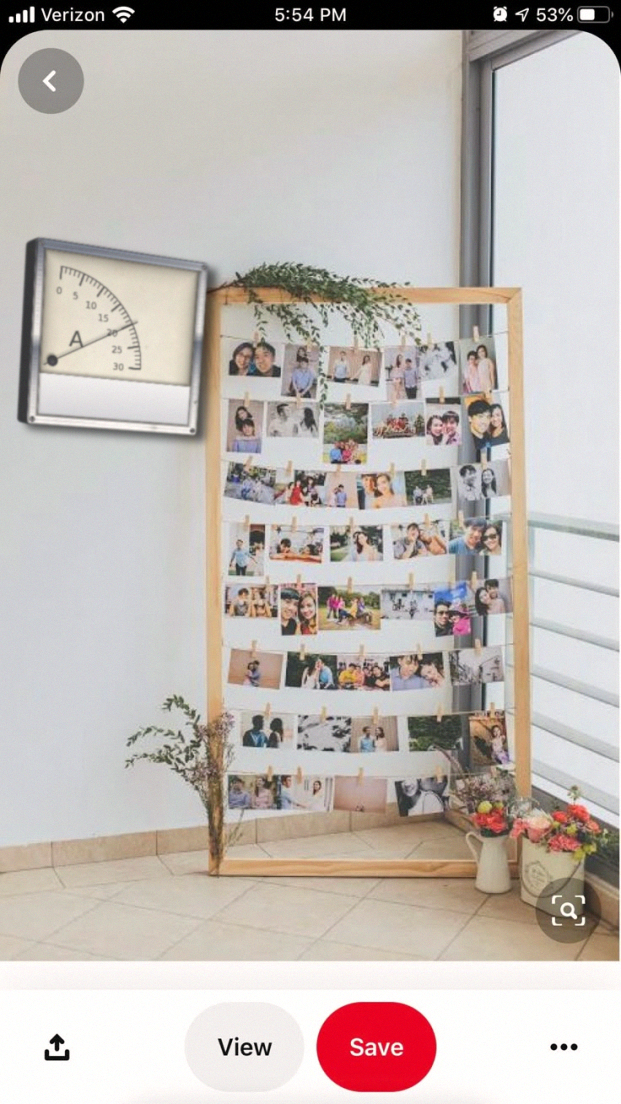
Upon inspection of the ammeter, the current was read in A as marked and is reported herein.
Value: 20 A
